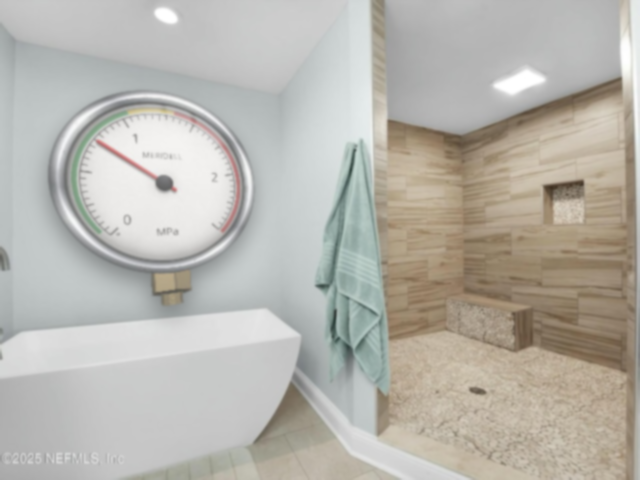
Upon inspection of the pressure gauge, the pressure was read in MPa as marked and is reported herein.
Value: 0.75 MPa
